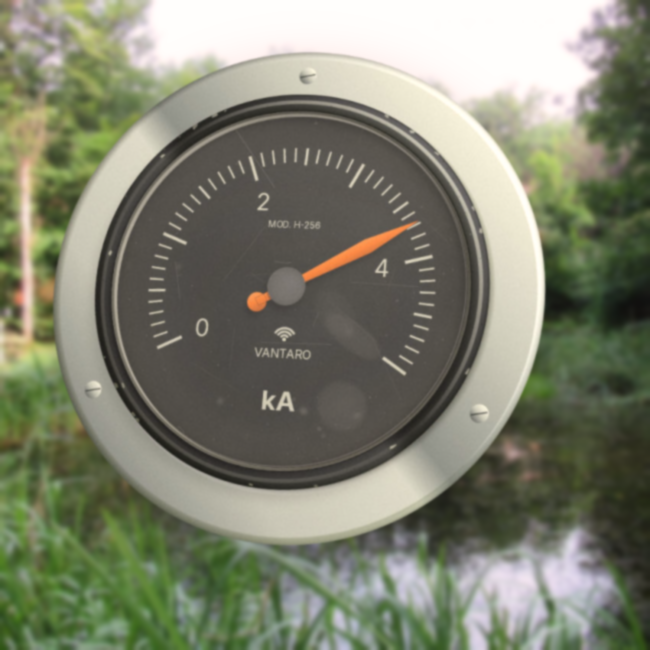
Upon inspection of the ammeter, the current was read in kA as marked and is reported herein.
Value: 3.7 kA
